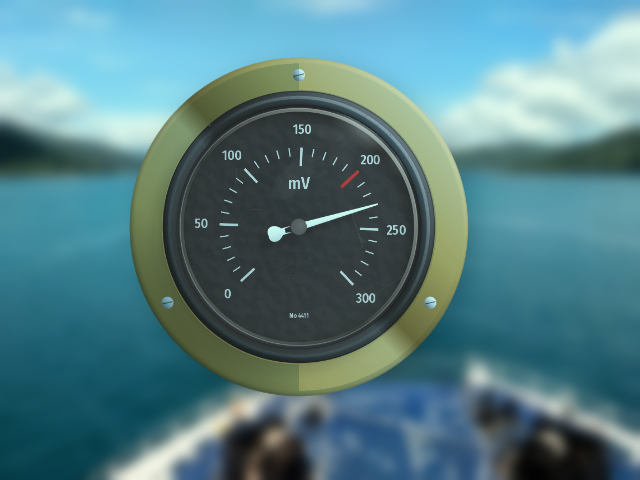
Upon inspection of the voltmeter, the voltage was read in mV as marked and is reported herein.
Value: 230 mV
